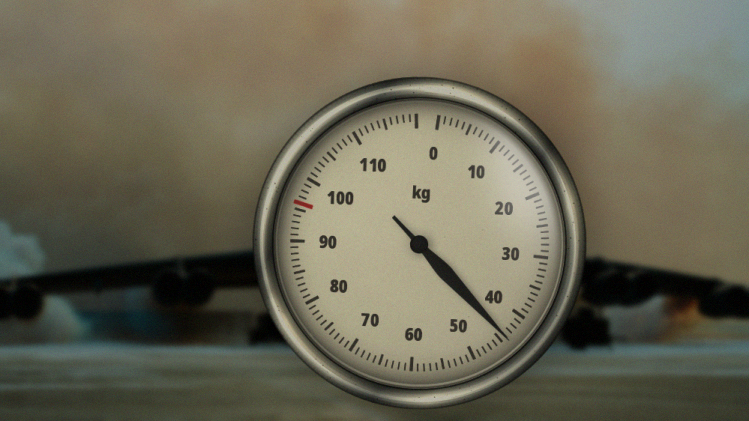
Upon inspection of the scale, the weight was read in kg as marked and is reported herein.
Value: 44 kg
